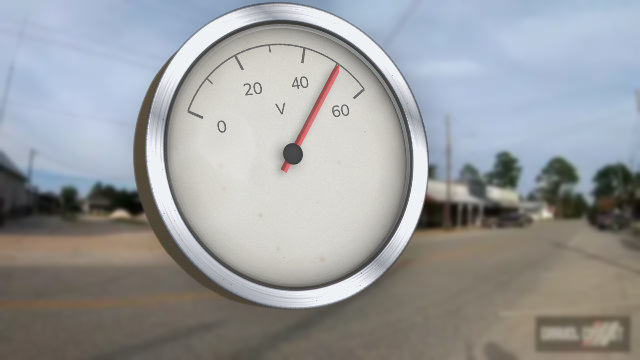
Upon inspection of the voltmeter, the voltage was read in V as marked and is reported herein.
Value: 50 V
